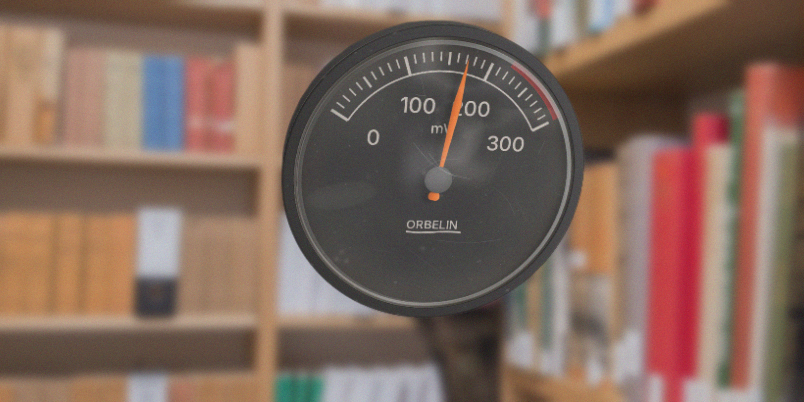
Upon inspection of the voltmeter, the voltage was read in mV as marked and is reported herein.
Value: 170 mV
